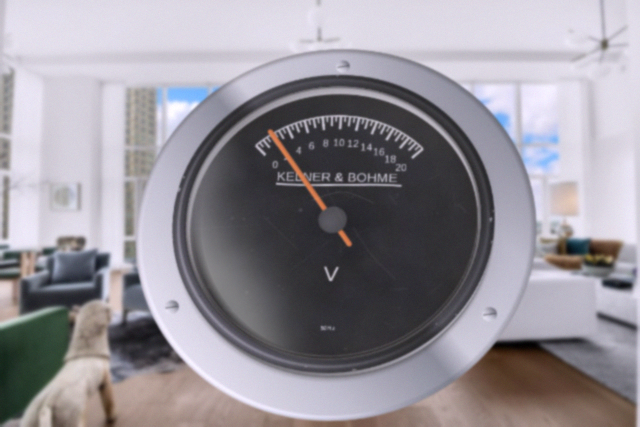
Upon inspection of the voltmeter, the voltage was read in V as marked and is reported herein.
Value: 2 V
